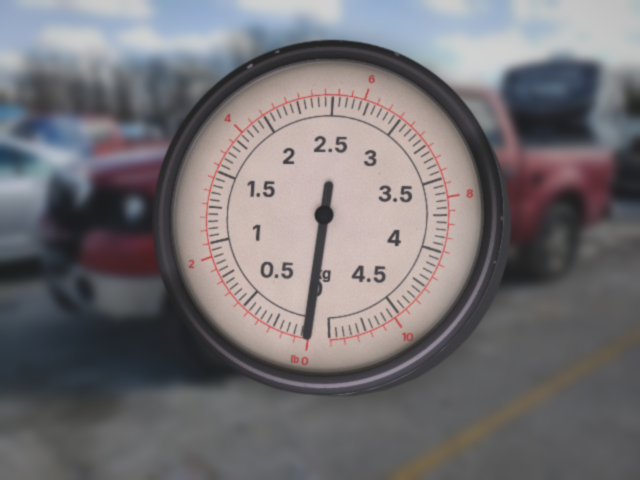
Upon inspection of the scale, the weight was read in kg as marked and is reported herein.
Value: 0 kg
